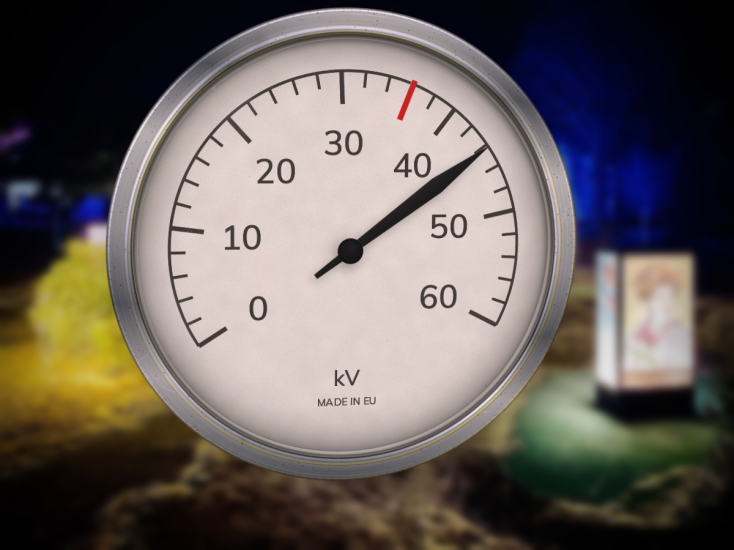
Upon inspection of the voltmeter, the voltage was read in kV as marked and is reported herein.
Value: 44 kV
